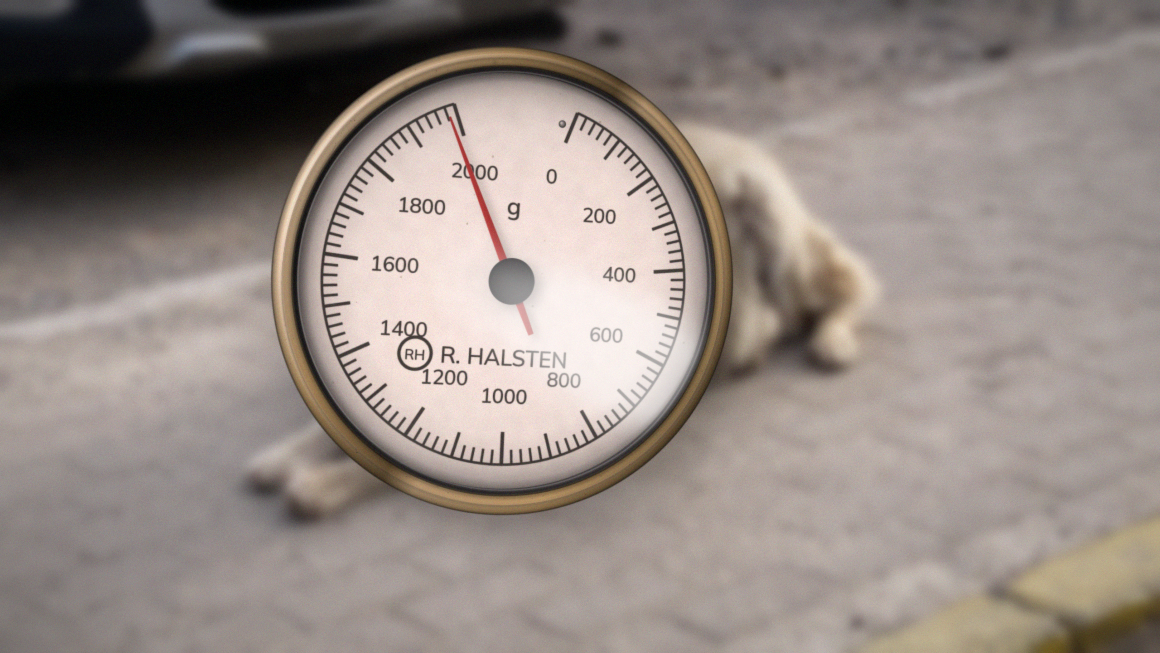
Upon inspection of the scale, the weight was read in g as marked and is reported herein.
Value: 1980 g
